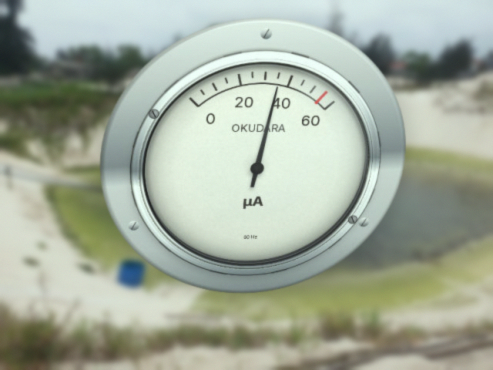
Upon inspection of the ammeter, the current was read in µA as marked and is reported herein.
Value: 35 µA
